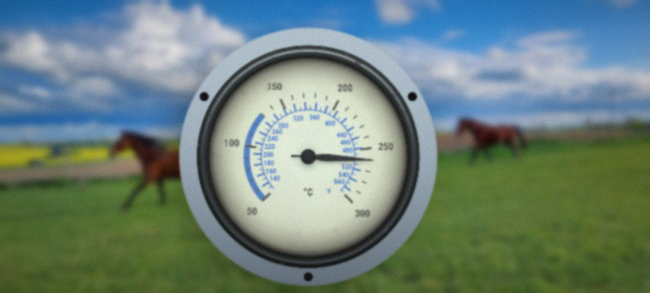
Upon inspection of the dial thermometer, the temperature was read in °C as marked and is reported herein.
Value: 260 °C
